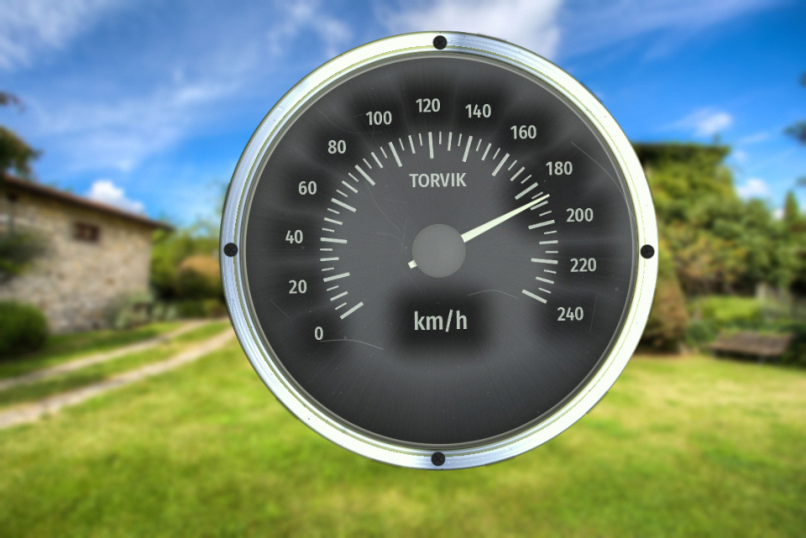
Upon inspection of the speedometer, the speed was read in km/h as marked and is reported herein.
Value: 187.5 km/h
